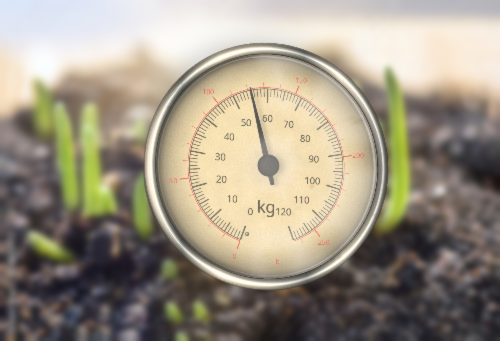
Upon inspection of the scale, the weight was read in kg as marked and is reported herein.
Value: 55 kg
